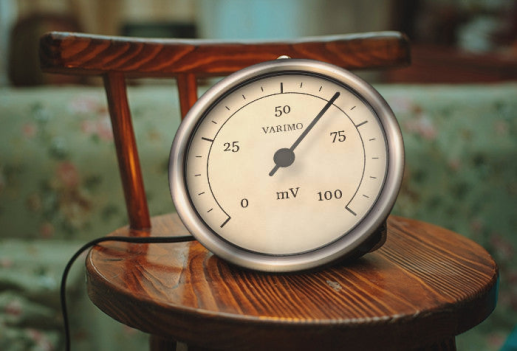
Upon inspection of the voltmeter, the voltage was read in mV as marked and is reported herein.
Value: 65 mV
